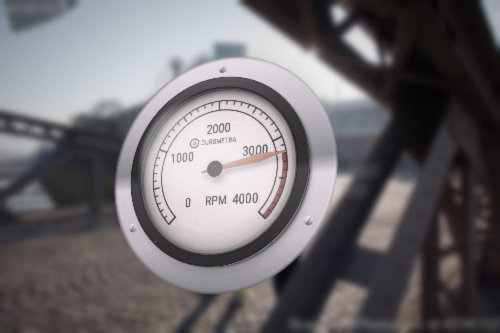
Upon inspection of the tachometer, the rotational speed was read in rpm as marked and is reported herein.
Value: 3200 rpm
